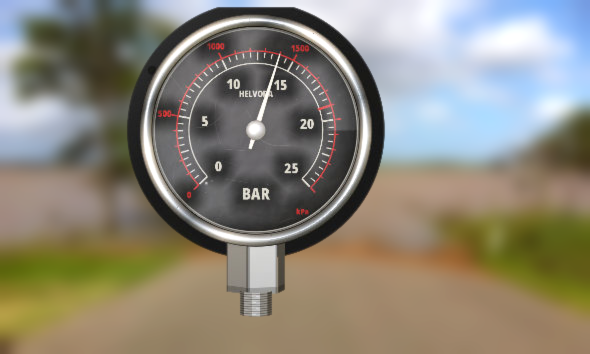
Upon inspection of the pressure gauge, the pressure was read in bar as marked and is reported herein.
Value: 14 bar
